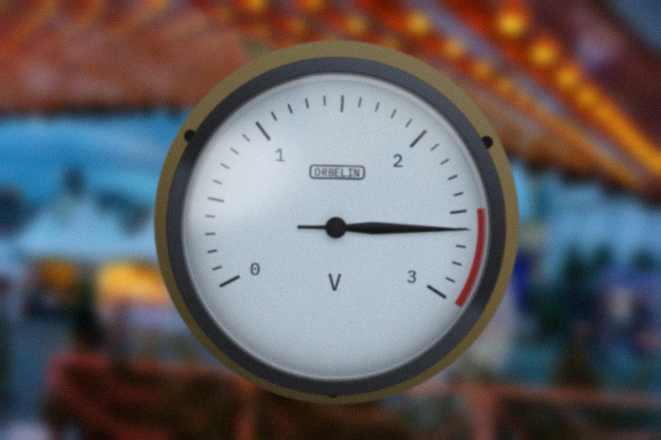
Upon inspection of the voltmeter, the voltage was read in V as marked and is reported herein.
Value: 2.6 V
